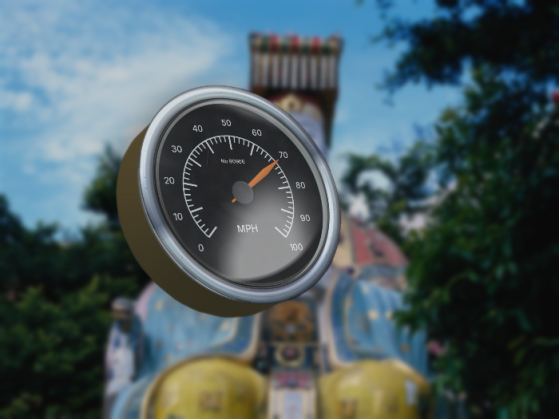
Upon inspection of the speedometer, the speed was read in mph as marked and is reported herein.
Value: 70 mph
